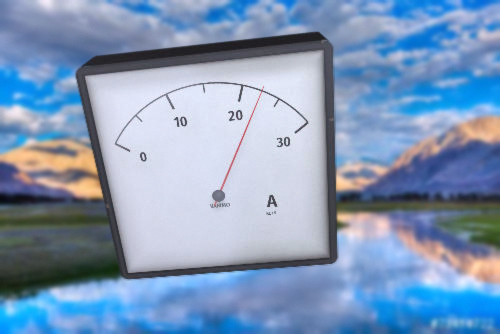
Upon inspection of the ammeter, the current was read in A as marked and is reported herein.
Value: 22.5 A
